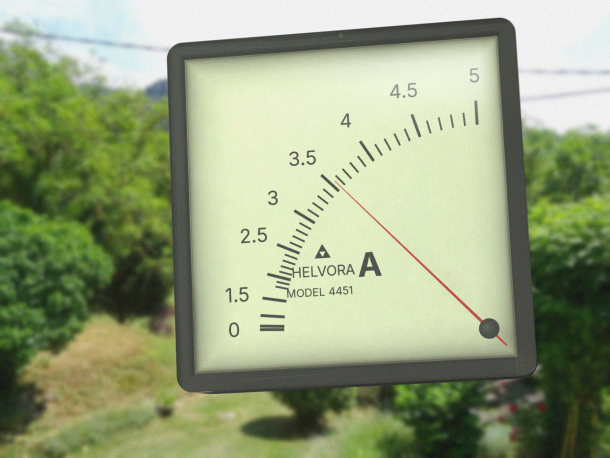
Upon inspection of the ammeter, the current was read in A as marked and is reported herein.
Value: 3.55 A
